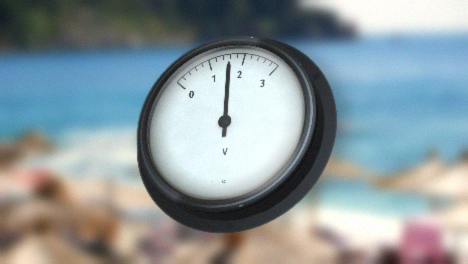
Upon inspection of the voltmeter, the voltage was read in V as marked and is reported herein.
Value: 1.6 V
